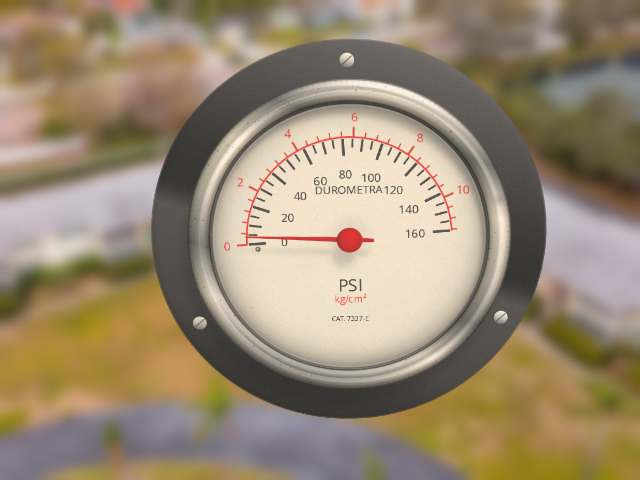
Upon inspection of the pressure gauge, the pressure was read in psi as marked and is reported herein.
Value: 5 psi
